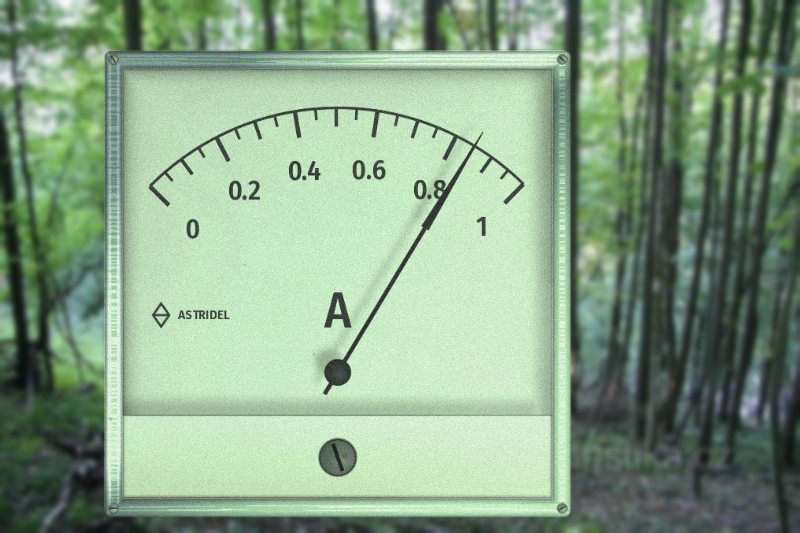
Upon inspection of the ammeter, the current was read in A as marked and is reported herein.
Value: 0.85 A
